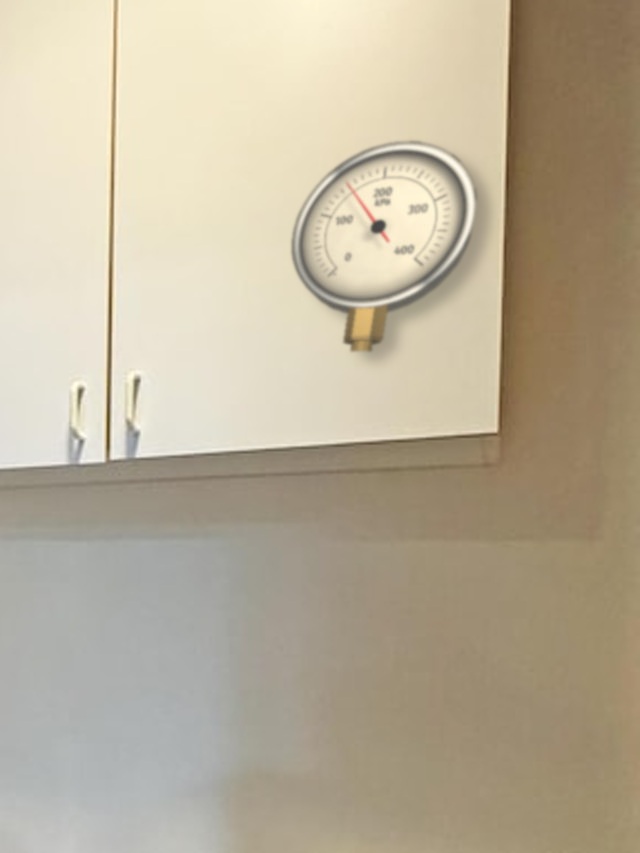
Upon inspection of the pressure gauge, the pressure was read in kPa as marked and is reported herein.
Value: 150 kPa
